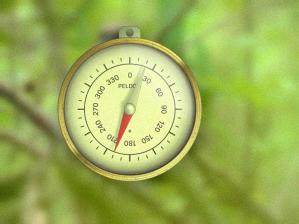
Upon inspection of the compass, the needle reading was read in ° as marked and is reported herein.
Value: 200 °
